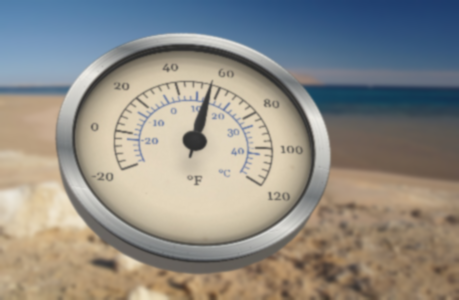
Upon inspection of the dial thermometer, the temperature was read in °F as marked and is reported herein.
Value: 56 °F
